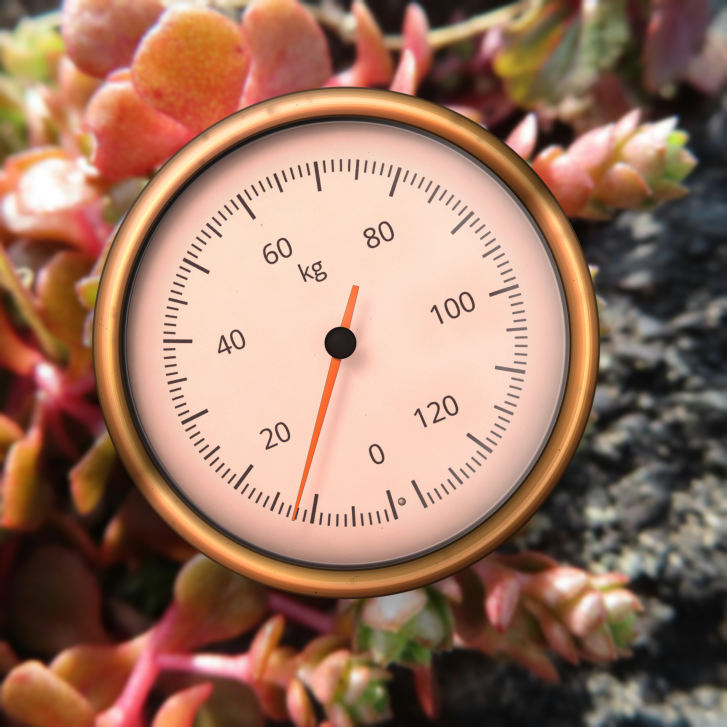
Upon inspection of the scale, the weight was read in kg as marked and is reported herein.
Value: 12 kg
